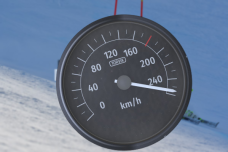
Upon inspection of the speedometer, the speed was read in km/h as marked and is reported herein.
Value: 255 km/h
